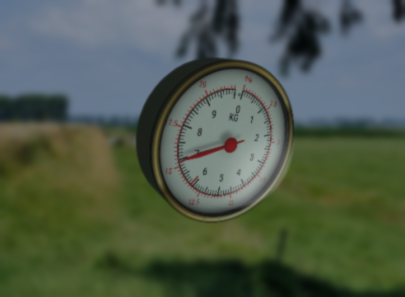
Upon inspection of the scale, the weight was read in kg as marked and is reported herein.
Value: 7 kg
